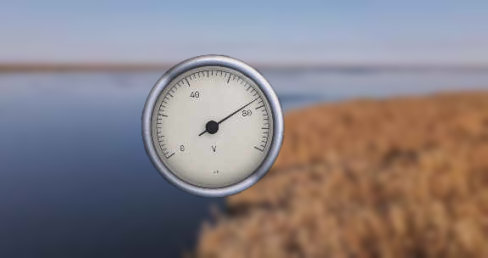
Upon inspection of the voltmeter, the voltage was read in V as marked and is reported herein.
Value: 76 V
